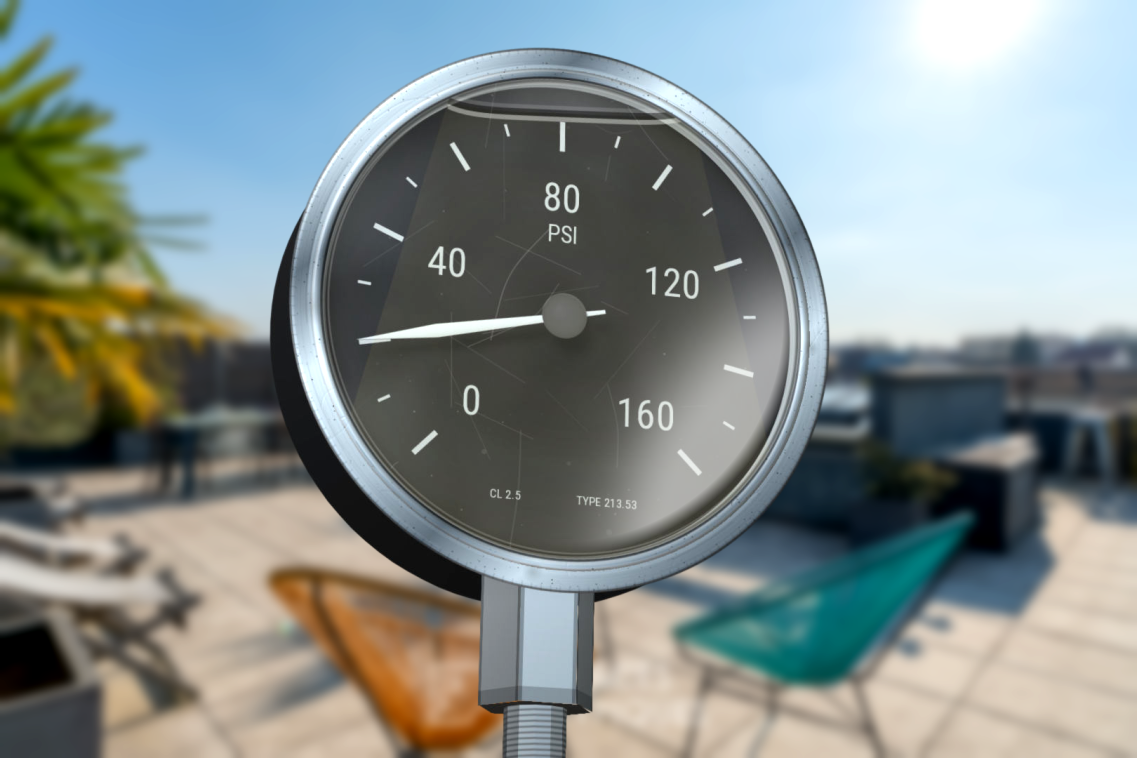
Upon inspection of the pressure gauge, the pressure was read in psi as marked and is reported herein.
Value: 20 psi
